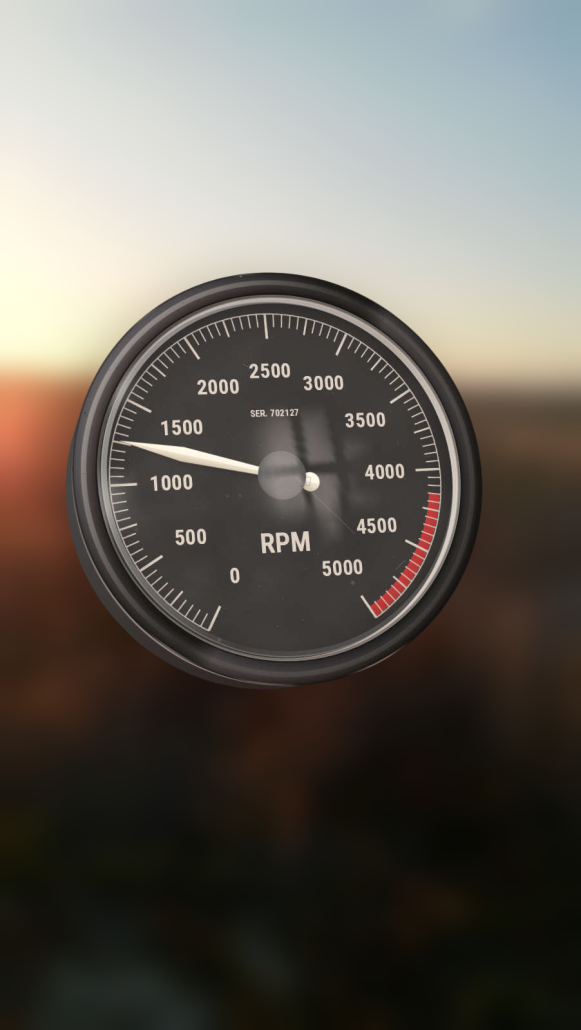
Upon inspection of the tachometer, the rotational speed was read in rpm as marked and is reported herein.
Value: 1250 rpm
